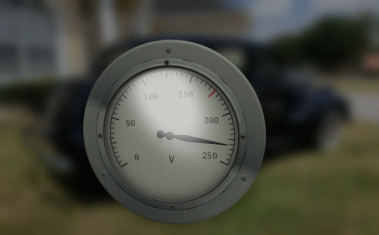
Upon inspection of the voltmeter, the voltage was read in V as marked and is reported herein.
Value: 230 V
